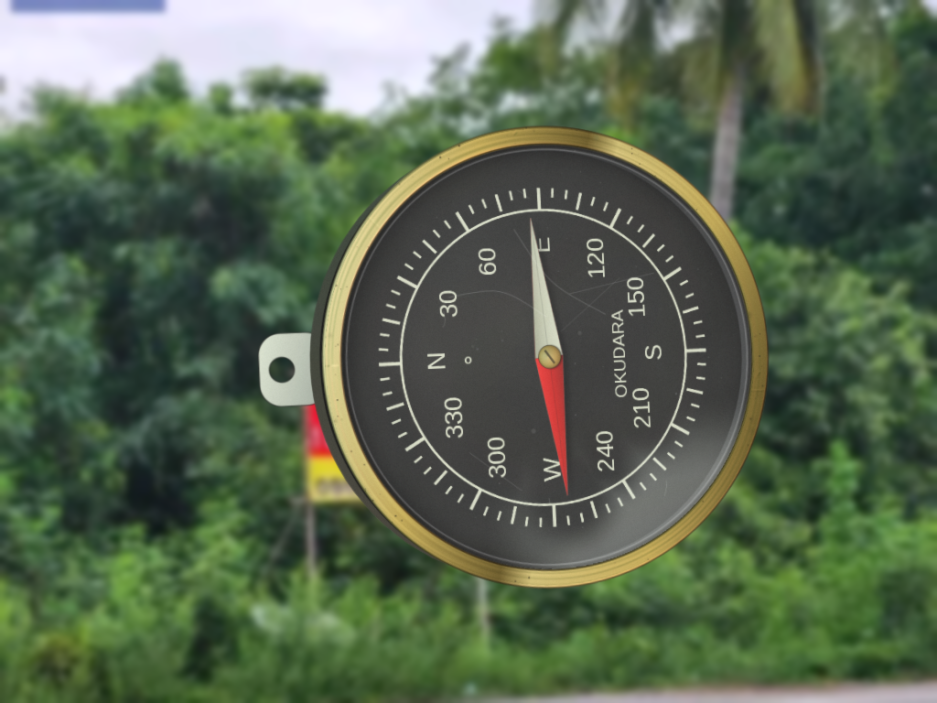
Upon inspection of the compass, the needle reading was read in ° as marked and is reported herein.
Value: 265 °
